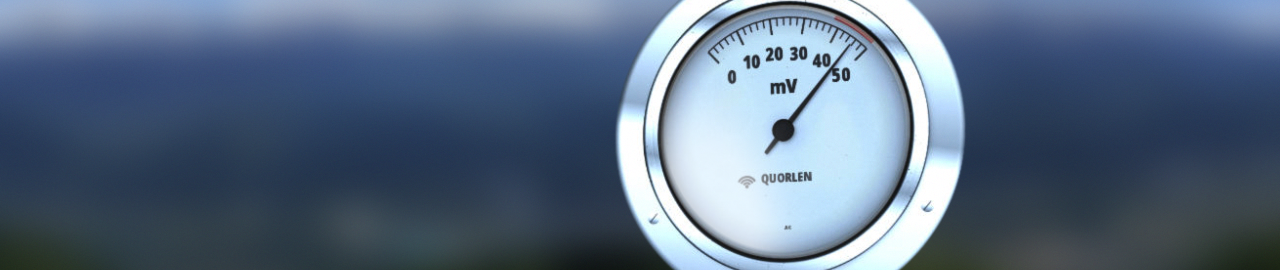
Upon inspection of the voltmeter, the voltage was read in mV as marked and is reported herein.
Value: 46 mV
